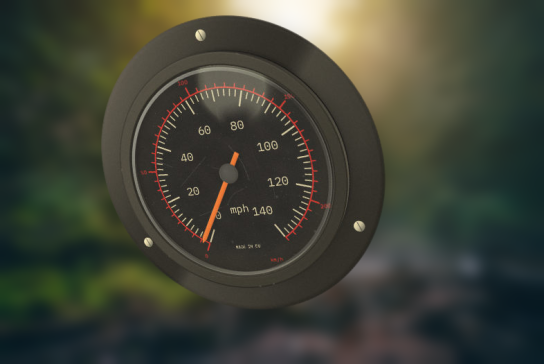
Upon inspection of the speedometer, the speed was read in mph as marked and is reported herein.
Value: 2 mph
